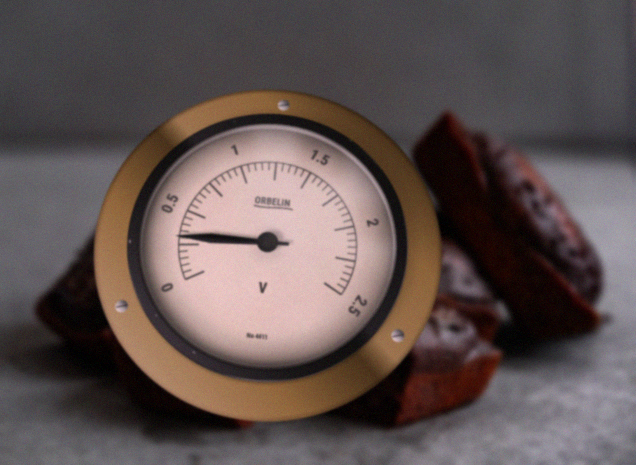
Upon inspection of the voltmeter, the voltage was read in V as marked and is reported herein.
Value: 0.3 V
